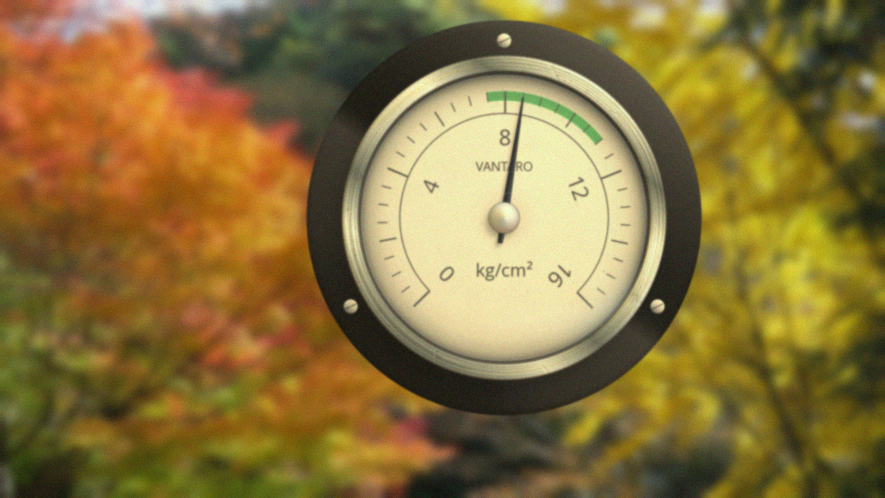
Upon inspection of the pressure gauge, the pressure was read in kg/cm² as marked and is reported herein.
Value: 8.5 kg/cm²
